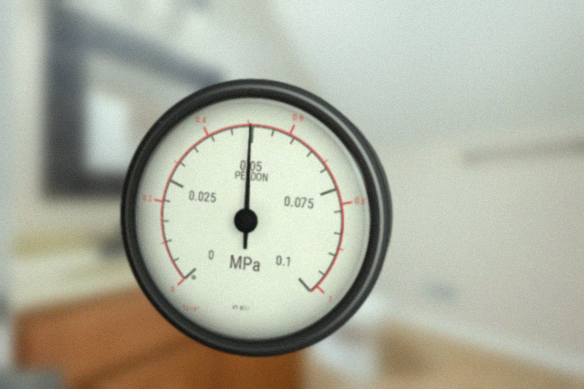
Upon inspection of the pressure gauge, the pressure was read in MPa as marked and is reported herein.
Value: 0.05 MPa
